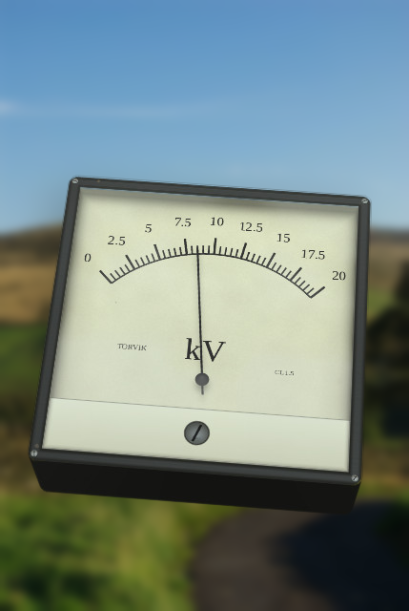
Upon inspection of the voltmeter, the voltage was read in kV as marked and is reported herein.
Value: 8.5 kV
